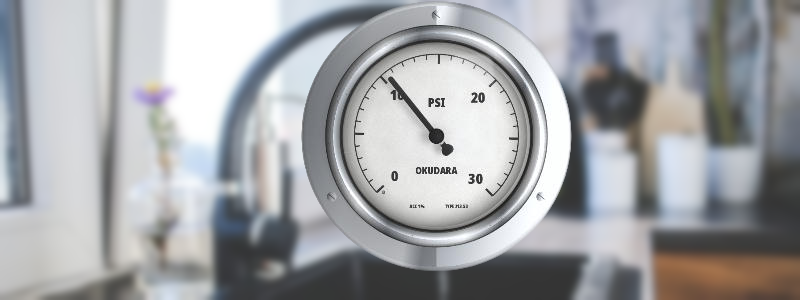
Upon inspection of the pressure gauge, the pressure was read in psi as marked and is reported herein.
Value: 10.5 psi
